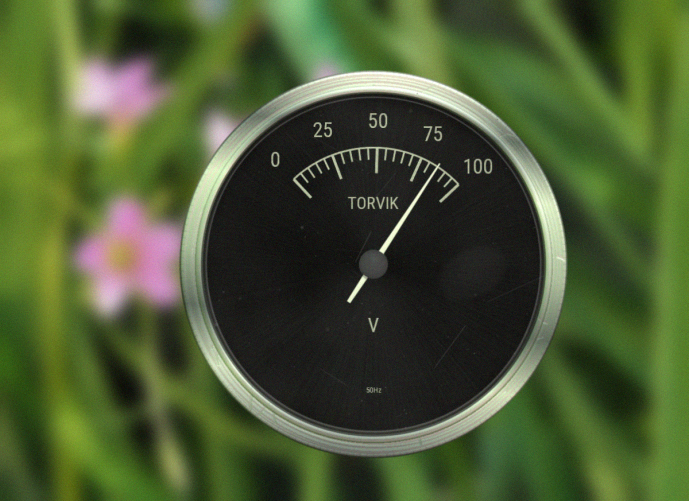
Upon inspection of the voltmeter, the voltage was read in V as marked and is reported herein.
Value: 85 V
